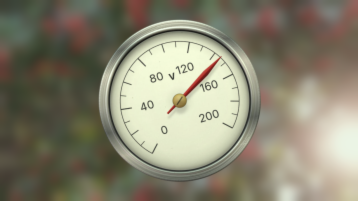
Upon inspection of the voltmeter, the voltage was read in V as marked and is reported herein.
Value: 145 V
